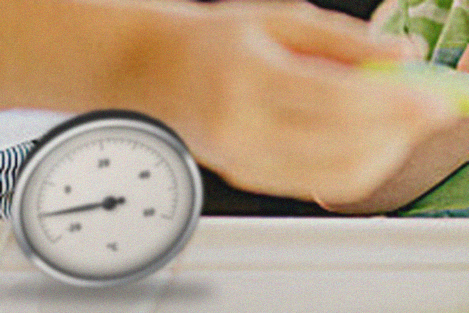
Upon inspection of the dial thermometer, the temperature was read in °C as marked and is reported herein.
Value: -10 °C
